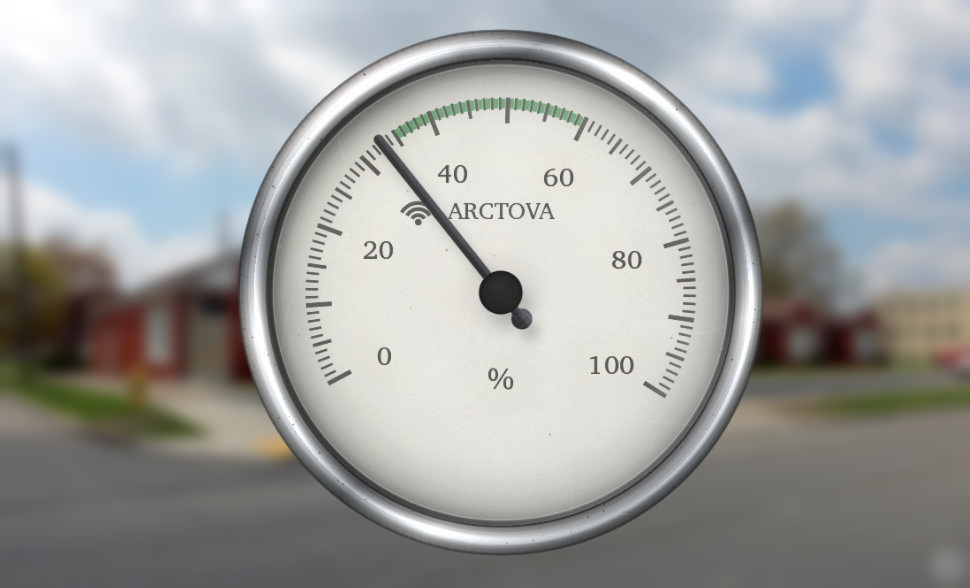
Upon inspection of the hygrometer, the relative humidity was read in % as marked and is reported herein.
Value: 33 %
